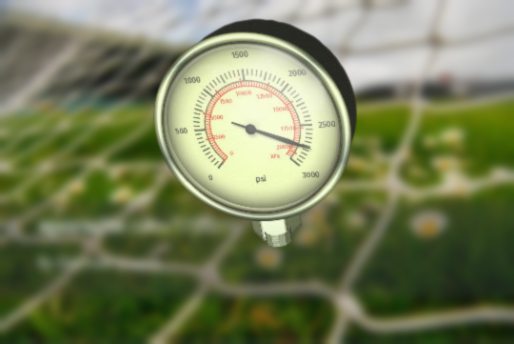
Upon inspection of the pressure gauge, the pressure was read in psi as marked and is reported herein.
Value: 2750 psi
